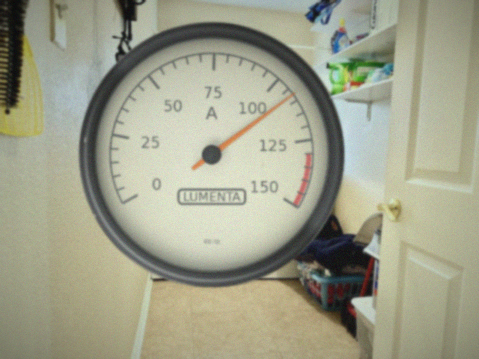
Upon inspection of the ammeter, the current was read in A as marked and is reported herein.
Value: 107.5 A
